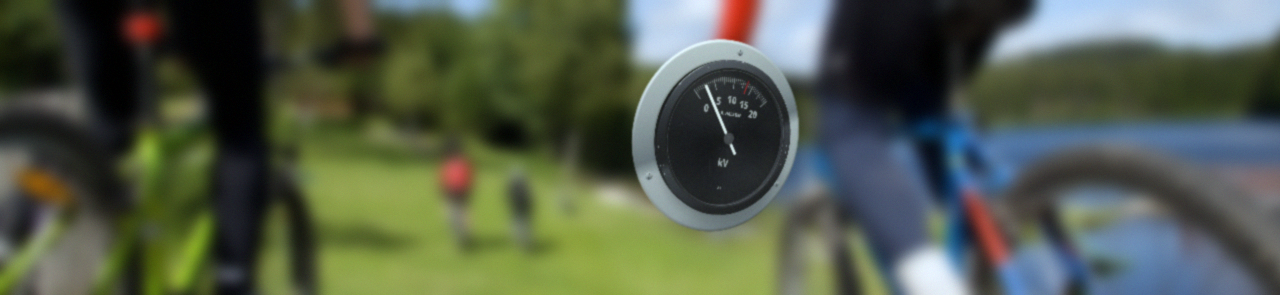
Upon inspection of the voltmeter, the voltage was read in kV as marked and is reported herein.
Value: 2.5 kV
